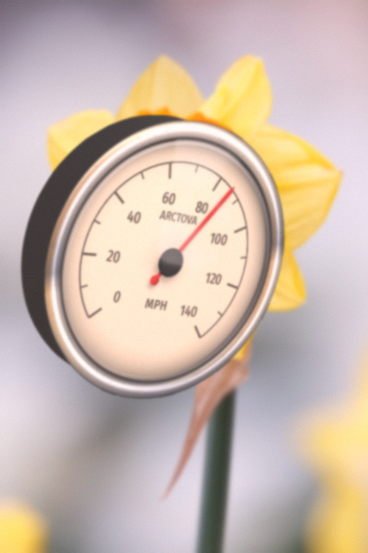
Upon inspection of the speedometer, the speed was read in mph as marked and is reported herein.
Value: 85 mph
